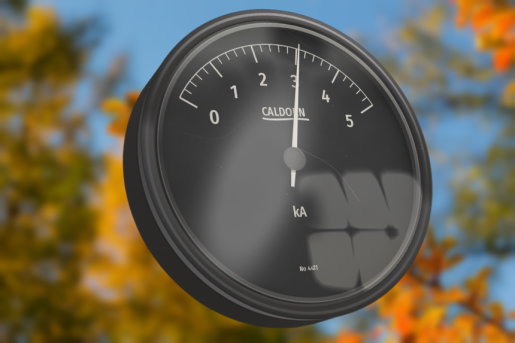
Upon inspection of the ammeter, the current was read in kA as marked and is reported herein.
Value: 3 kA
